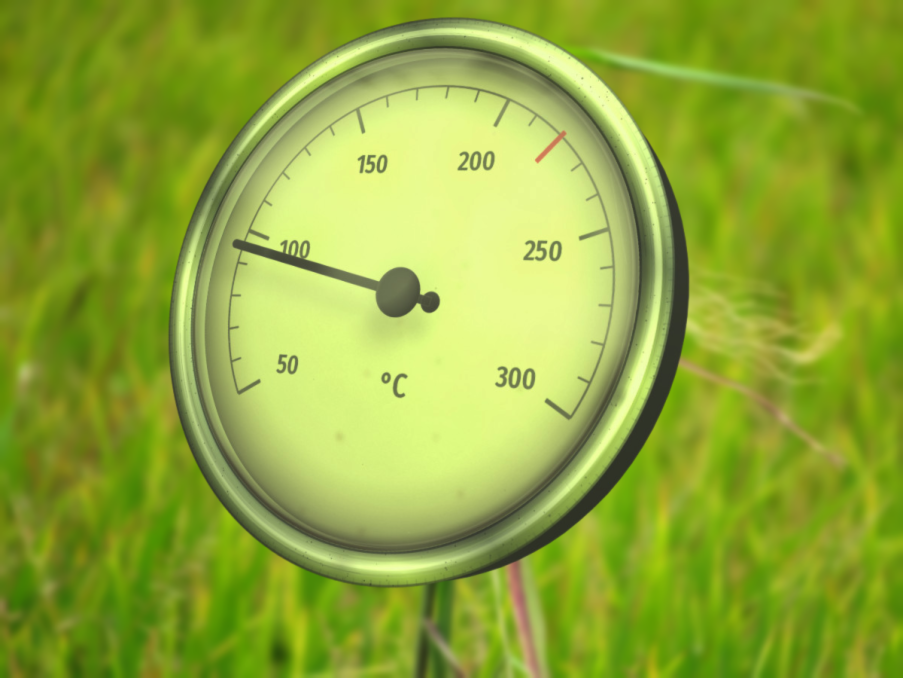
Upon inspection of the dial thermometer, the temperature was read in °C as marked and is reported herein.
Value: 95 °C
